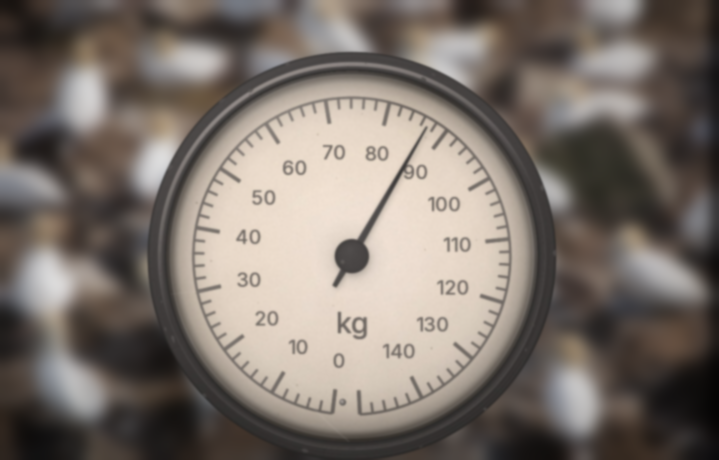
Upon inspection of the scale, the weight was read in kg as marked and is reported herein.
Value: 87 kg
